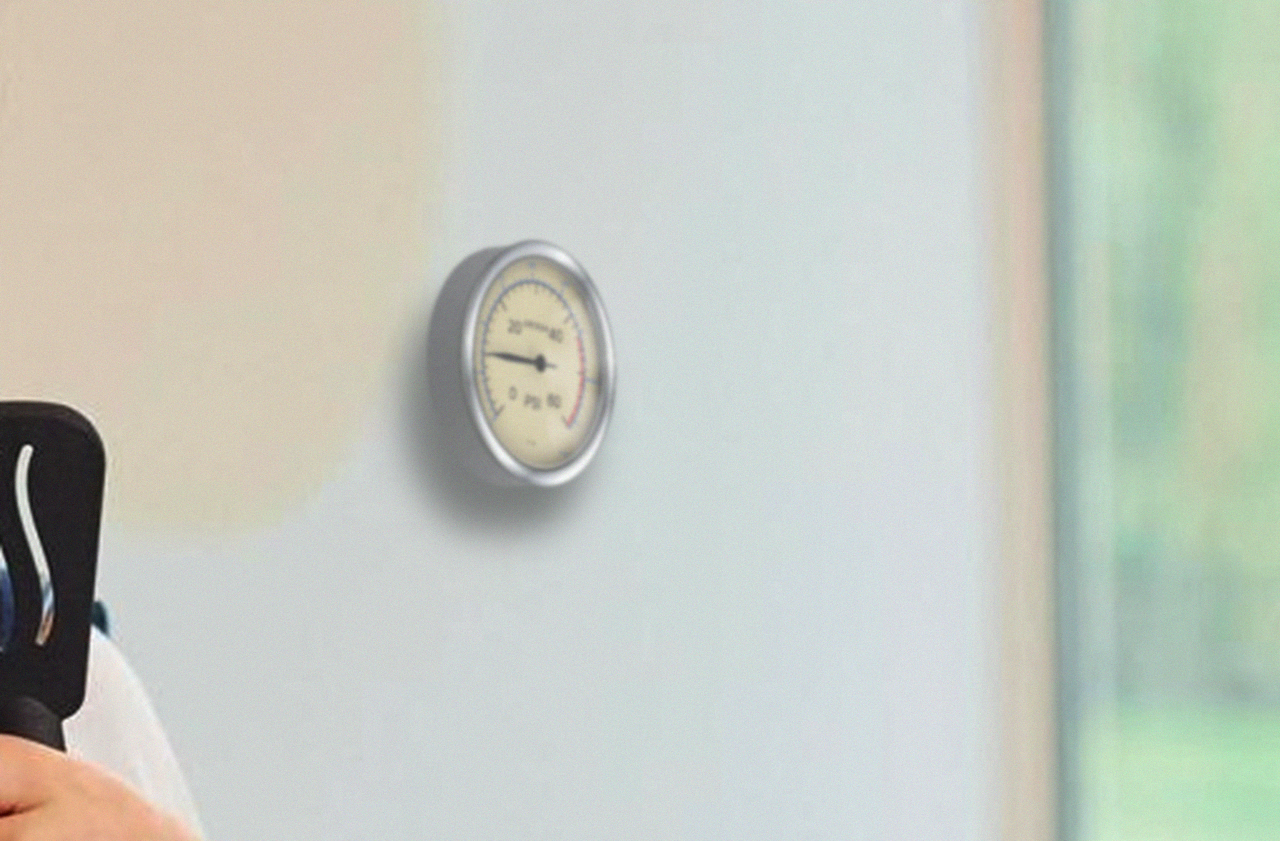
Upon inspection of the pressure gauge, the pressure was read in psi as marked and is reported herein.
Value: 10 psi
